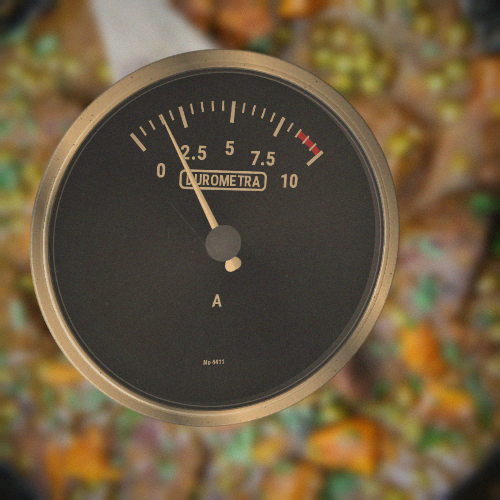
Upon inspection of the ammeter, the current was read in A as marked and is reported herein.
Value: 1.5 A
